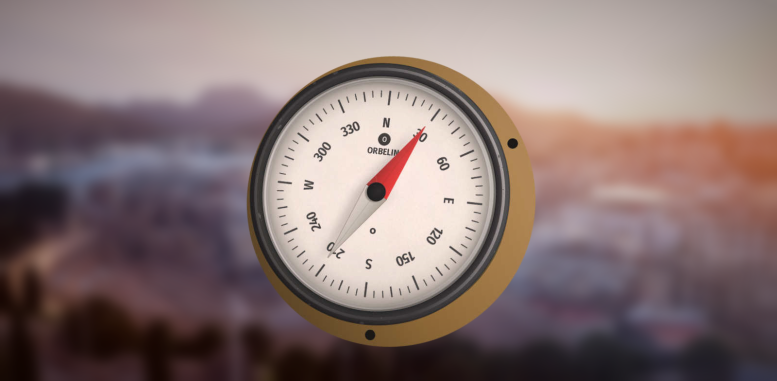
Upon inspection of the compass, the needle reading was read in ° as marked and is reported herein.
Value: 30 °
